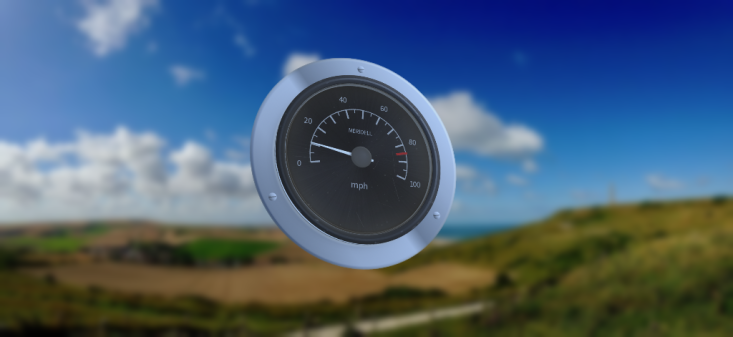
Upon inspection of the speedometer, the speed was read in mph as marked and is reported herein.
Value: 10 mph
